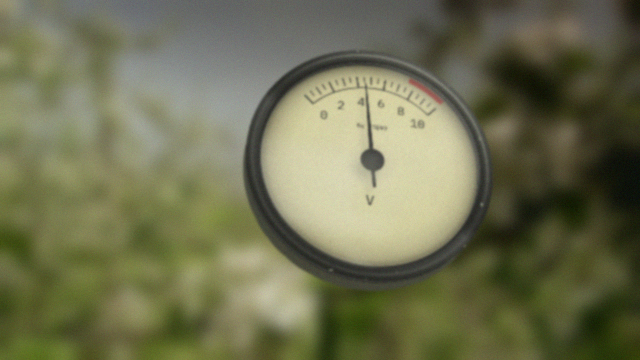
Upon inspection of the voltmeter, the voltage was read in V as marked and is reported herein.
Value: 4.5 V
